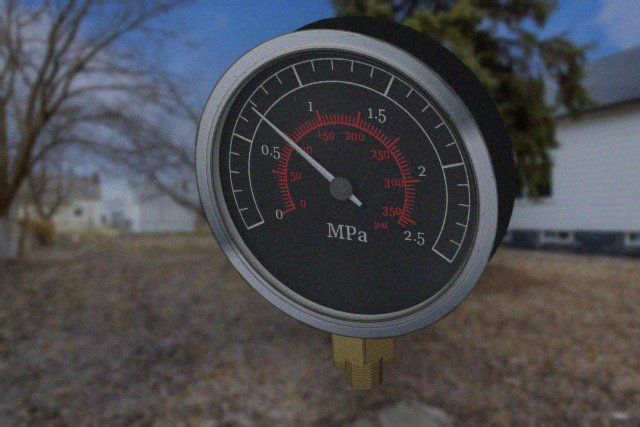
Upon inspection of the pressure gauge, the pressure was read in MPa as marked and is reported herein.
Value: 0.7 MPa
